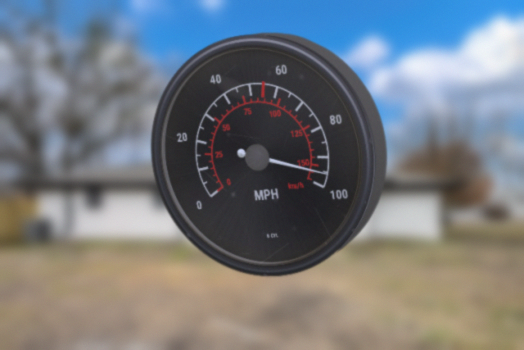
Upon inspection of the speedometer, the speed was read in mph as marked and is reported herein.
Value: 95 mph
